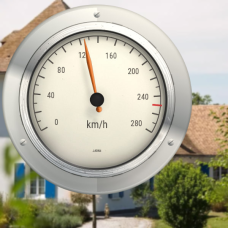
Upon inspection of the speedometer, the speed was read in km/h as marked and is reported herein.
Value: 125 km/h
